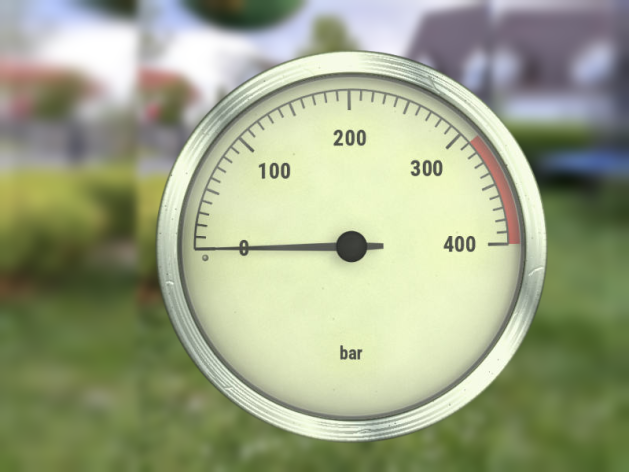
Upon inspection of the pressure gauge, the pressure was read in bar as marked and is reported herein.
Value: 0 bar
